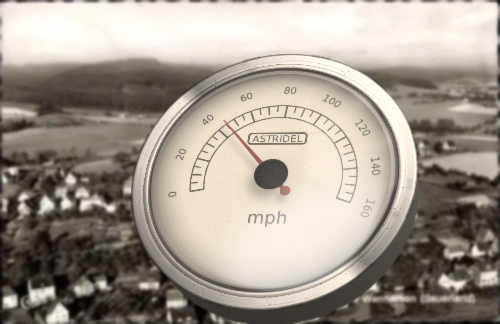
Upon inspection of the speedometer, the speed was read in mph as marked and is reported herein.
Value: 45 mph
